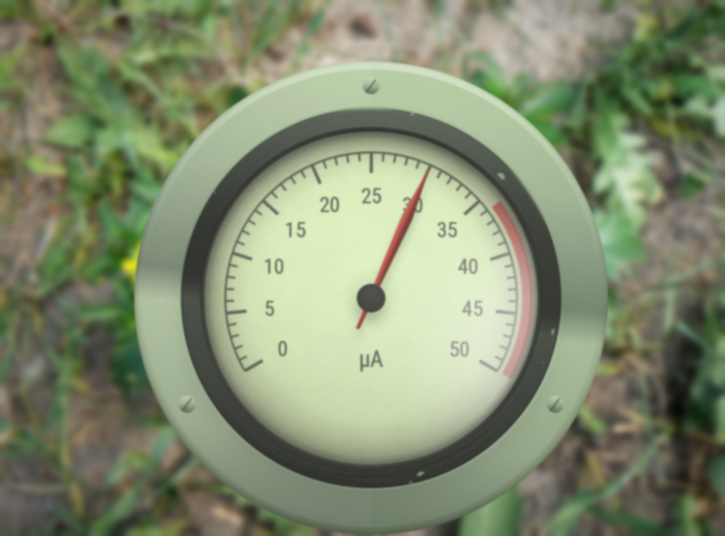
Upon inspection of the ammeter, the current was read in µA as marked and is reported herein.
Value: 30 µA
